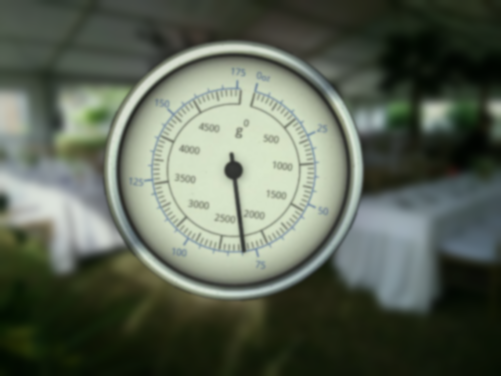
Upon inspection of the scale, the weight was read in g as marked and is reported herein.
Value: 2250 g
